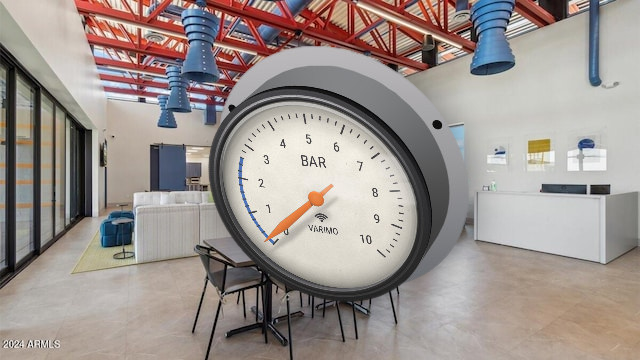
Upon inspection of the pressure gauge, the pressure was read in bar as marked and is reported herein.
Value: 0.2 bar
